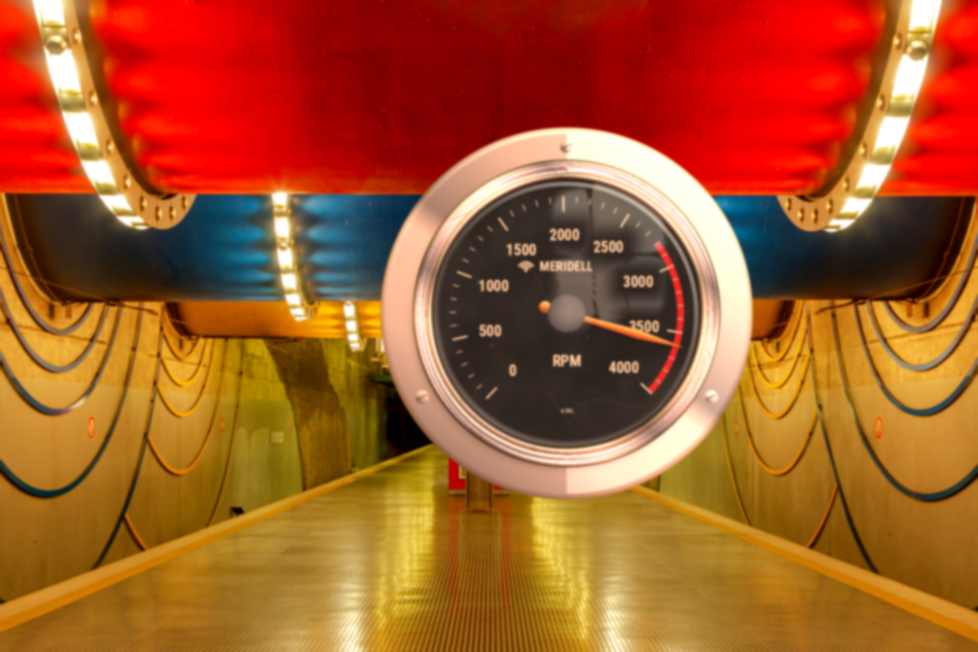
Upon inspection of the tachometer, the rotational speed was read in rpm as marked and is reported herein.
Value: 3600 rpm
